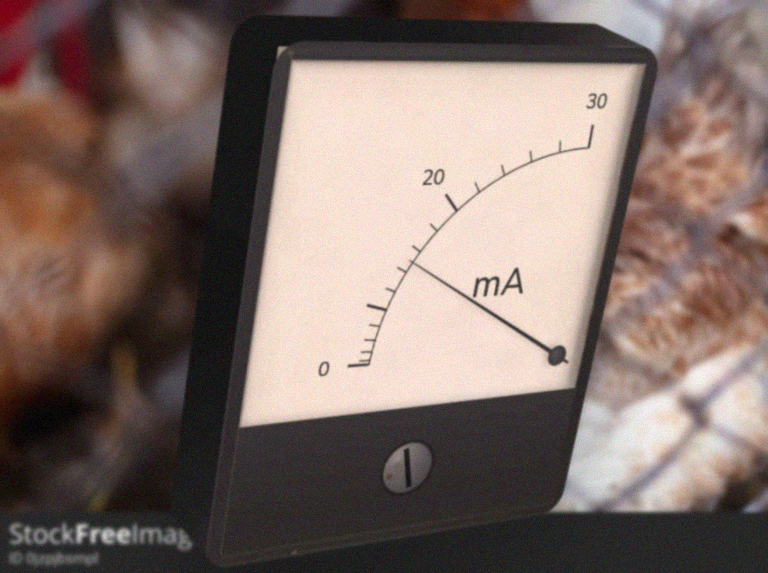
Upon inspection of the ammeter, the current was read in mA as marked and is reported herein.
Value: 15 mA
